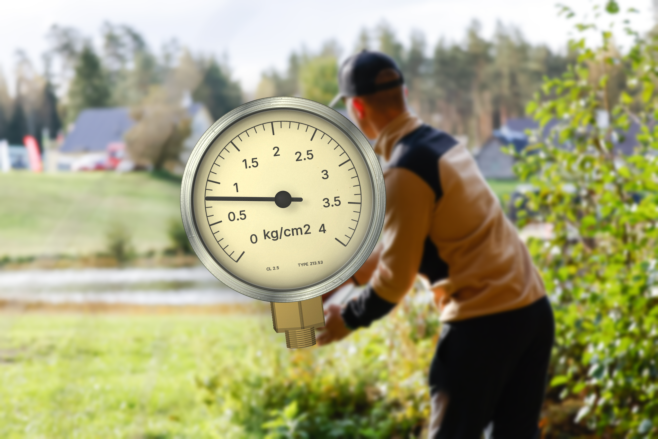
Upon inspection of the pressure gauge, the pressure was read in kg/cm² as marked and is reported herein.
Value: 0.8 kg/cm²
